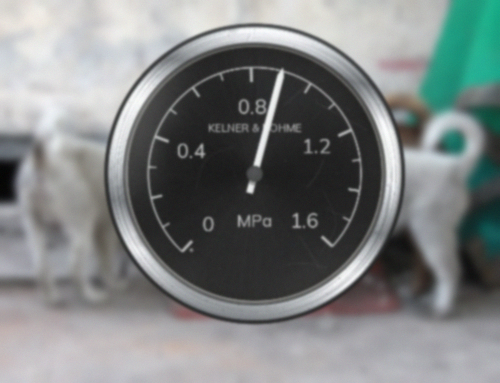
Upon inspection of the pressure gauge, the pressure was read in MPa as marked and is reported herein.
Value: 0.9 MPa
